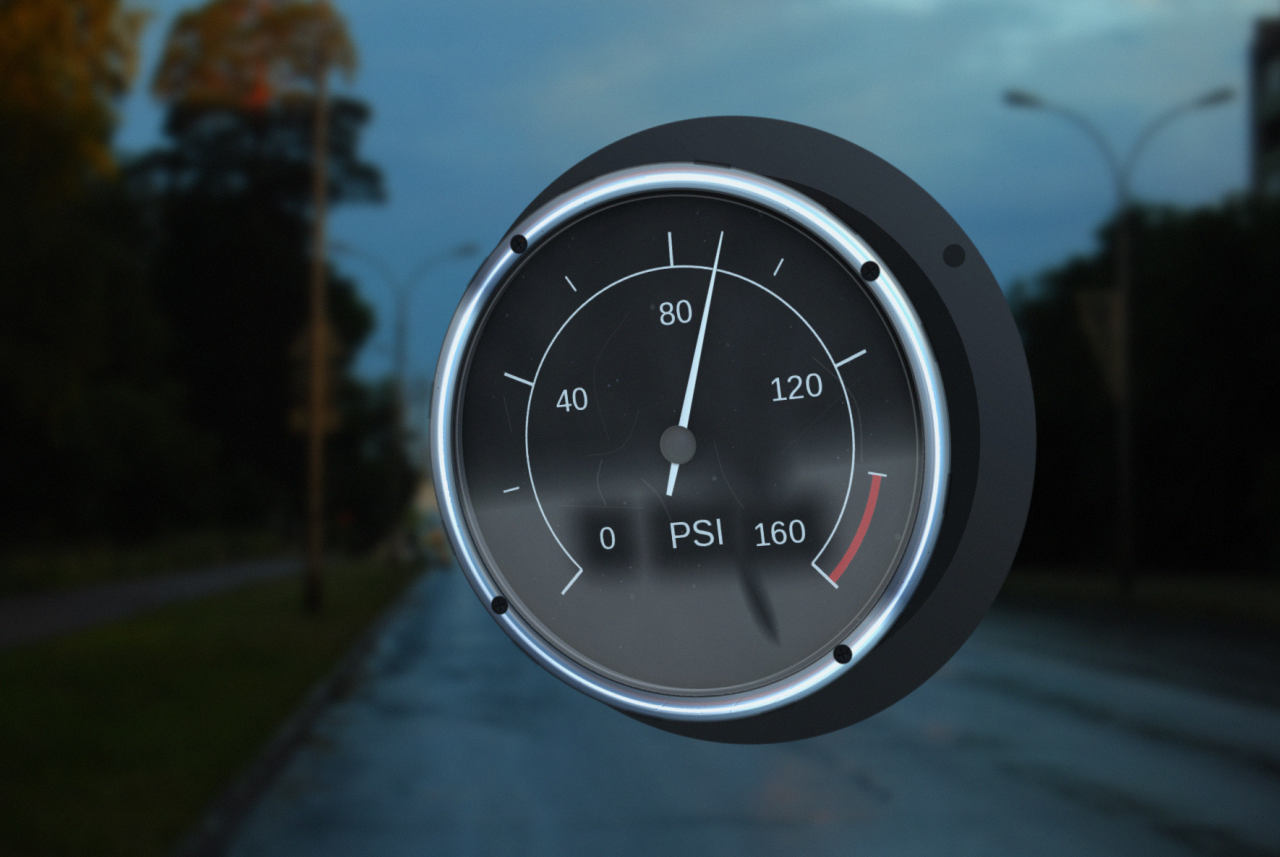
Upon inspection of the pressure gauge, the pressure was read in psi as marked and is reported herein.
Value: 90 psi
